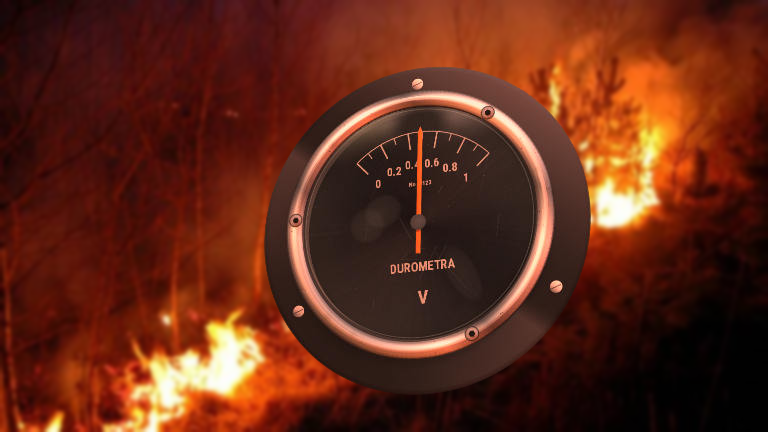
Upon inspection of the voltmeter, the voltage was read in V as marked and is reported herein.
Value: 0.5 V
